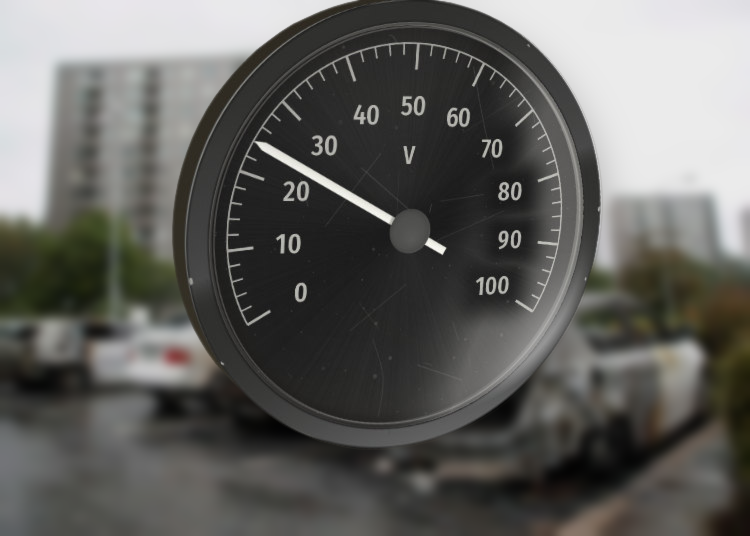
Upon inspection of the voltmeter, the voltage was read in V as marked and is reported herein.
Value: 24 V
